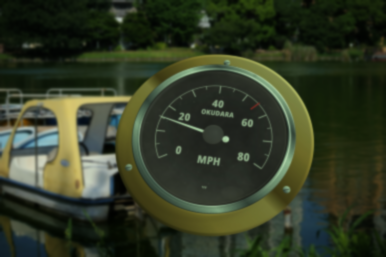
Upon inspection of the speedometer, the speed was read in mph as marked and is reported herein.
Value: 15 mph
